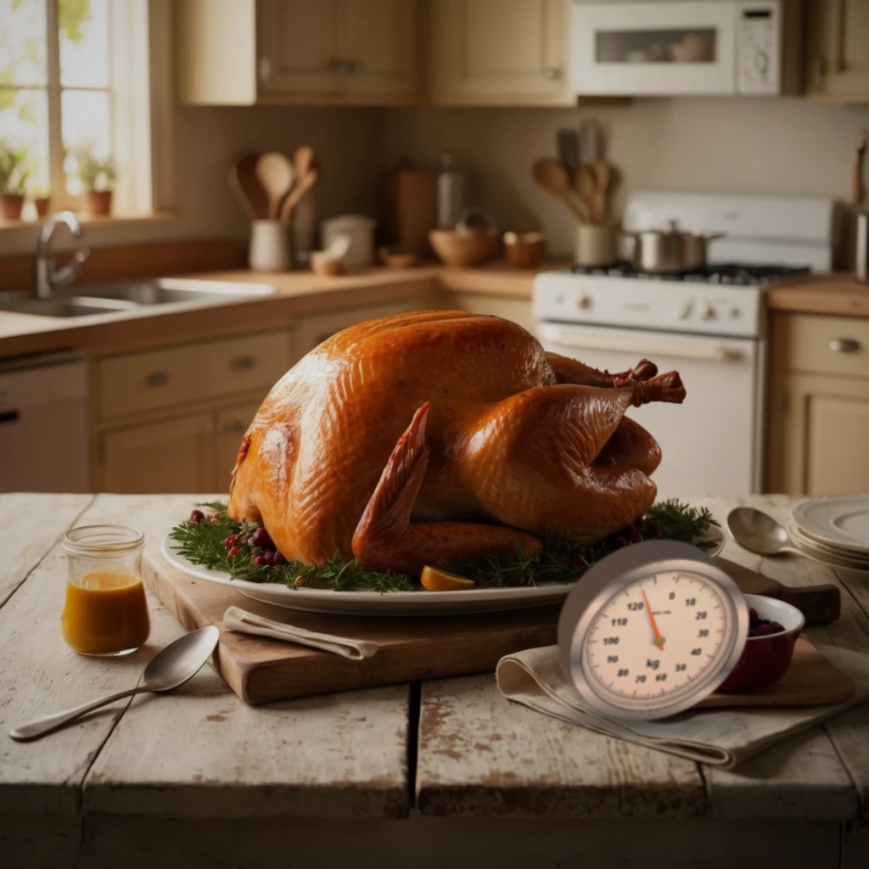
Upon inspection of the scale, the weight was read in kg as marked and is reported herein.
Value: 125 kg
